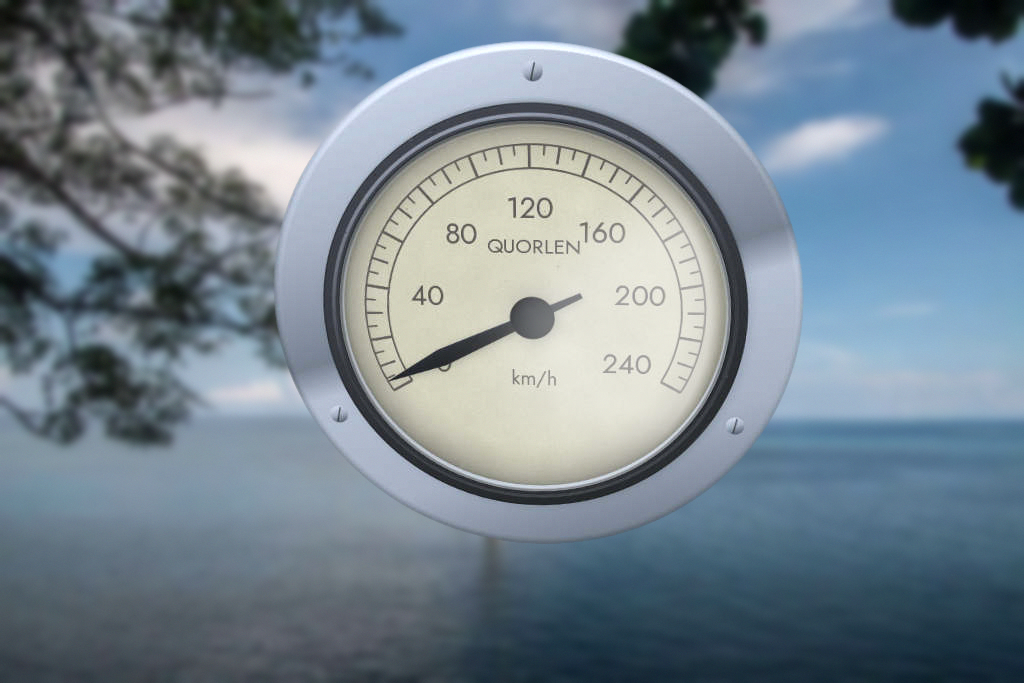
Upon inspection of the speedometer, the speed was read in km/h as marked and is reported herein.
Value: 5 km/h
